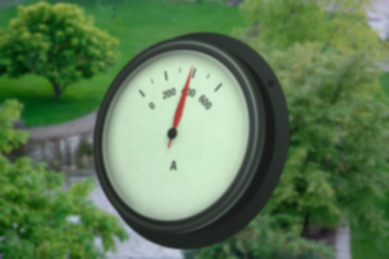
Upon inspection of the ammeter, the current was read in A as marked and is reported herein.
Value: 400 A
